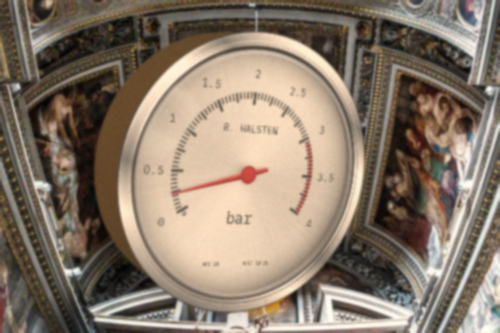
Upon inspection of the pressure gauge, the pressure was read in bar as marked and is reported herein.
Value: 0.25 bar
